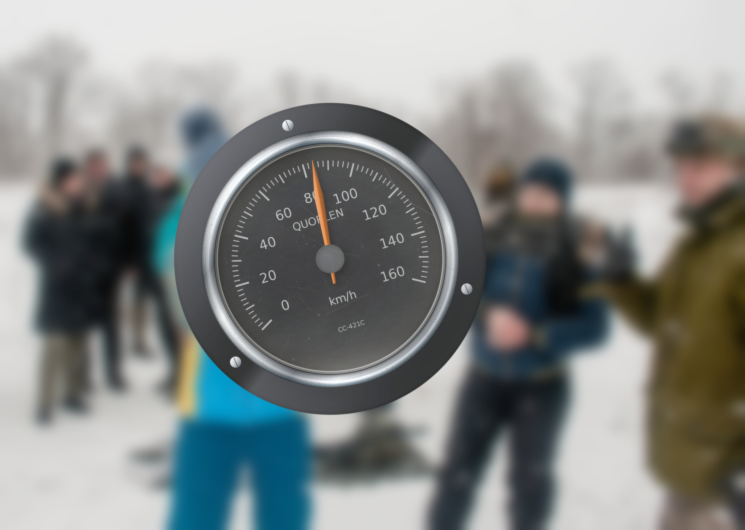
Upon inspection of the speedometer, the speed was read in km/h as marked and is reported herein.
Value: 84 km/h
